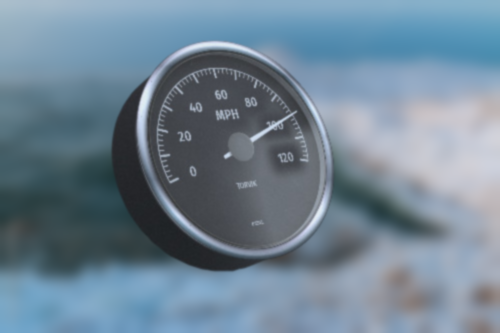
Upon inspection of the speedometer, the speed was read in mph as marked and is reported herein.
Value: 100 mph
